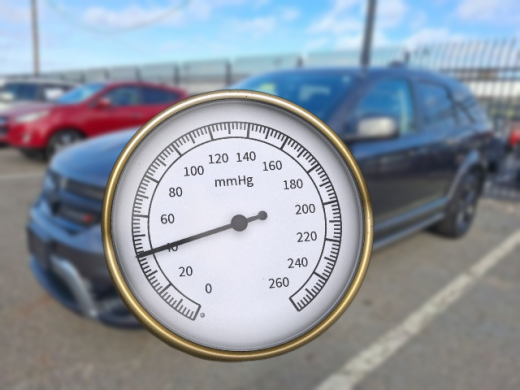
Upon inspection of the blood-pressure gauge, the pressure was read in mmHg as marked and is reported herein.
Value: 40 mmHg
